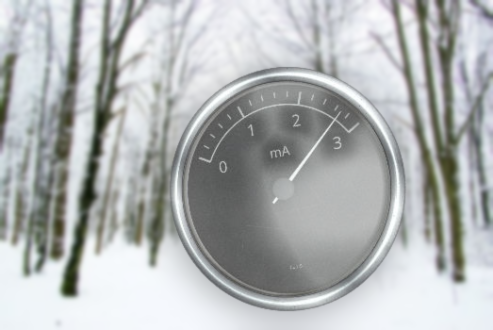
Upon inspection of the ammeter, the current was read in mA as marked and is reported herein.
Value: 2.7 mA
